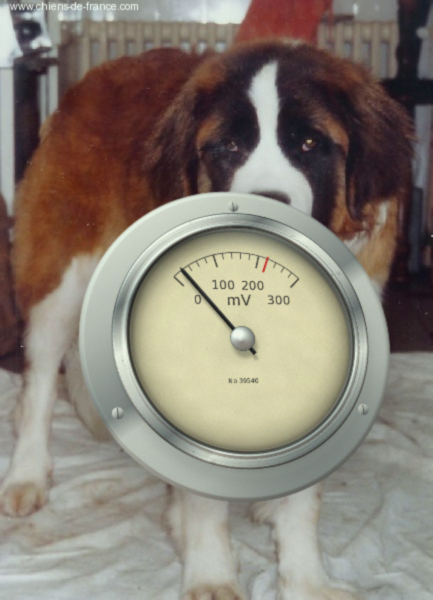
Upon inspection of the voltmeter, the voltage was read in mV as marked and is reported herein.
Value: 20 mV
